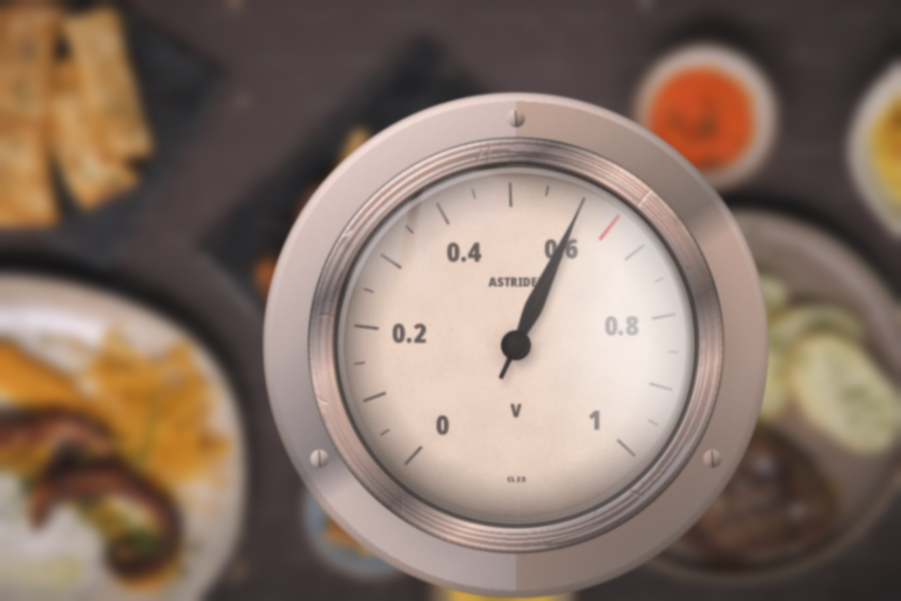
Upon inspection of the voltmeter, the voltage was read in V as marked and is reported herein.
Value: 0.6 V
